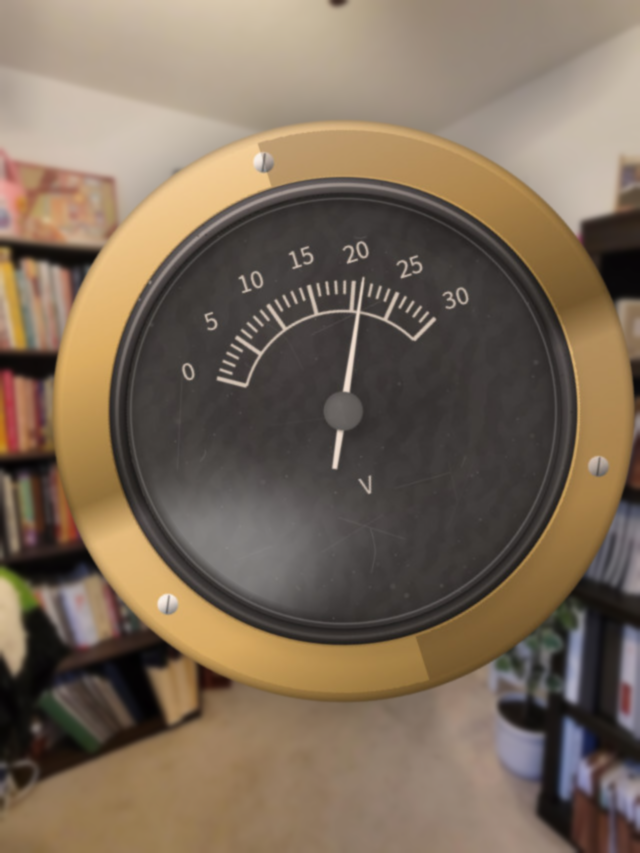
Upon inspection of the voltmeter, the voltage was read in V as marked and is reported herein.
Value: 21 V
